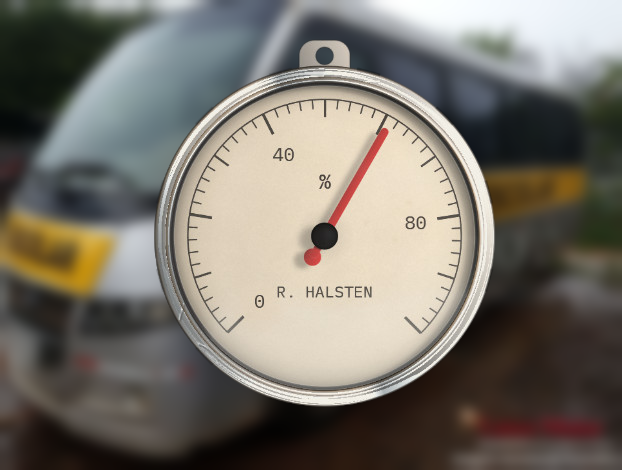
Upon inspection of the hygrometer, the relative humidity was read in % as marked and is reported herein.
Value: 61 %
